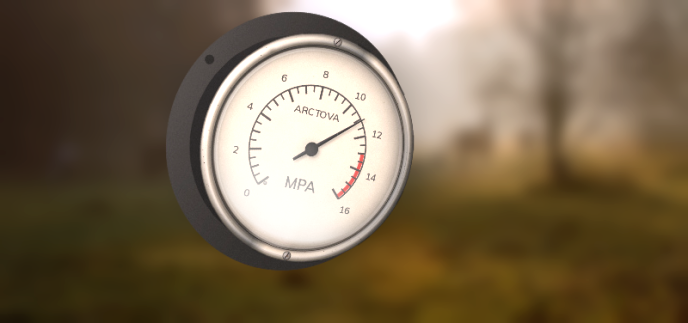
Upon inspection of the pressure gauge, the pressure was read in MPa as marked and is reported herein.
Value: 11 MPa
